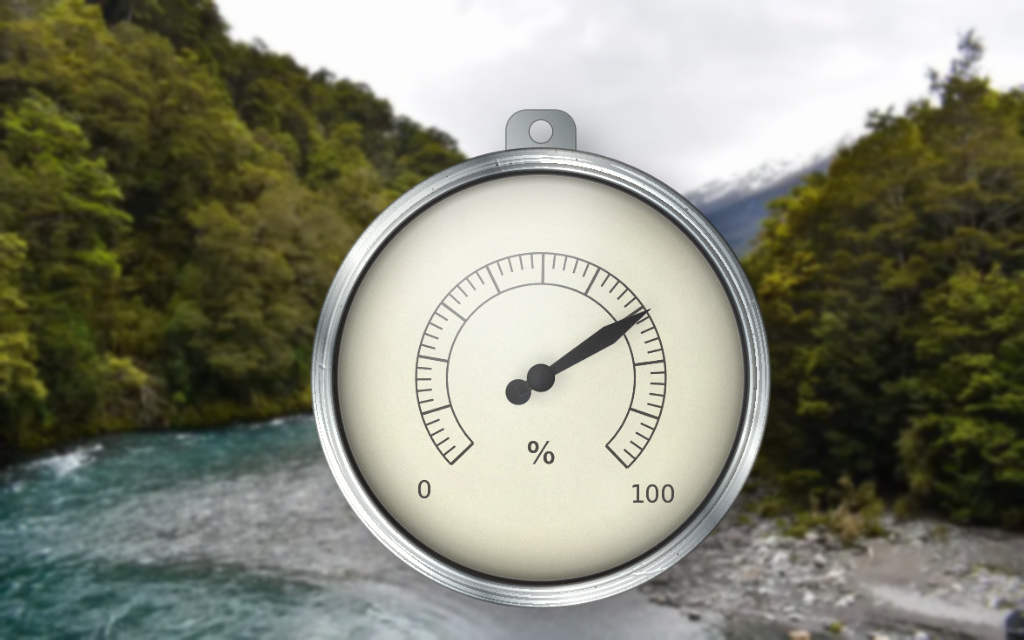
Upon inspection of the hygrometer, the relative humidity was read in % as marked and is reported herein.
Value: 71 %
